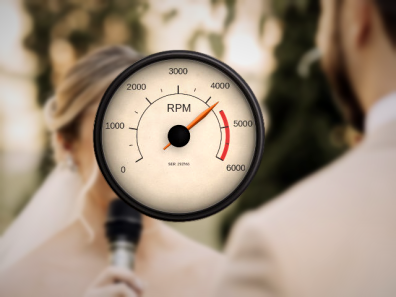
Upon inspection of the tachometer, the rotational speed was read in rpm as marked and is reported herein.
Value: 4250 rpm
